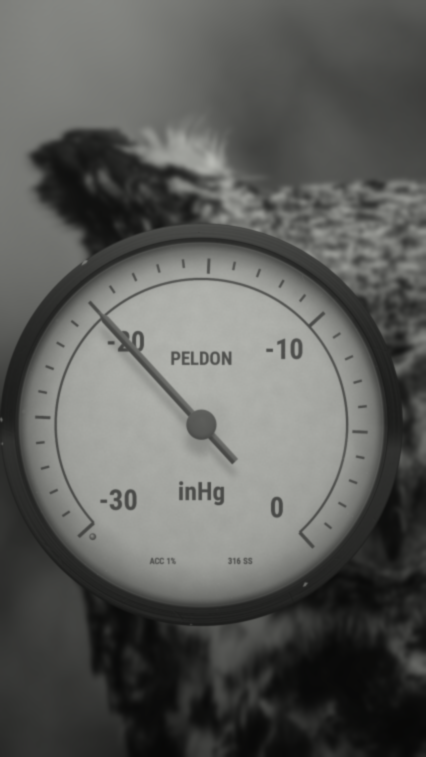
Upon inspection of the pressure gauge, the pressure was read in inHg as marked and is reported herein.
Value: -20 inHg
